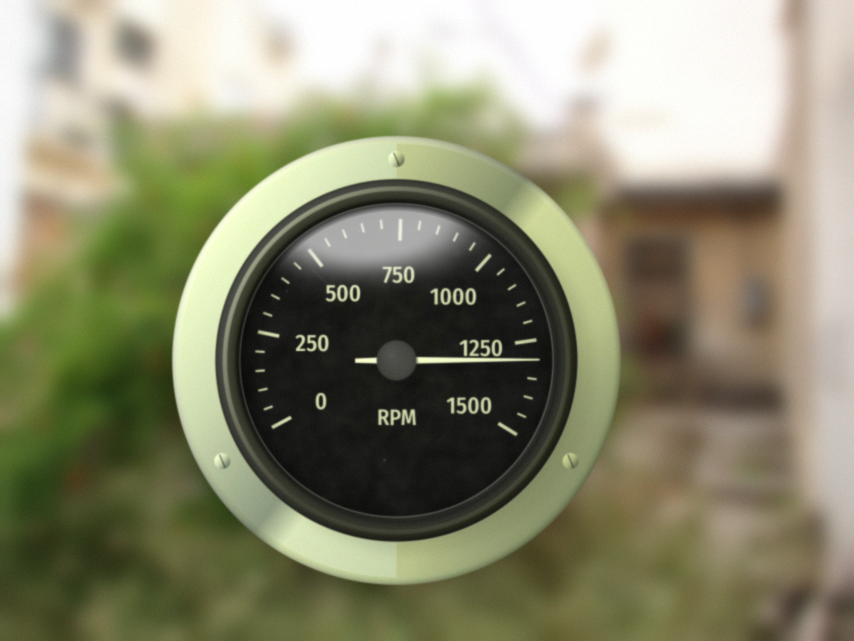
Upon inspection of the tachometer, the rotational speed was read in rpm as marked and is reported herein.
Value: 1300 rpm
